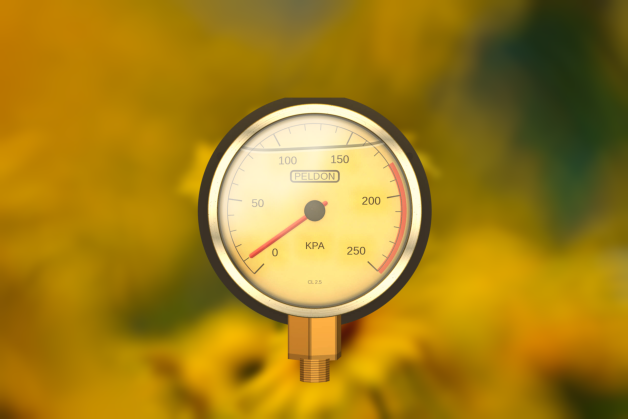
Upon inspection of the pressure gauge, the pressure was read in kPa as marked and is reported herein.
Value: 10 kPa
